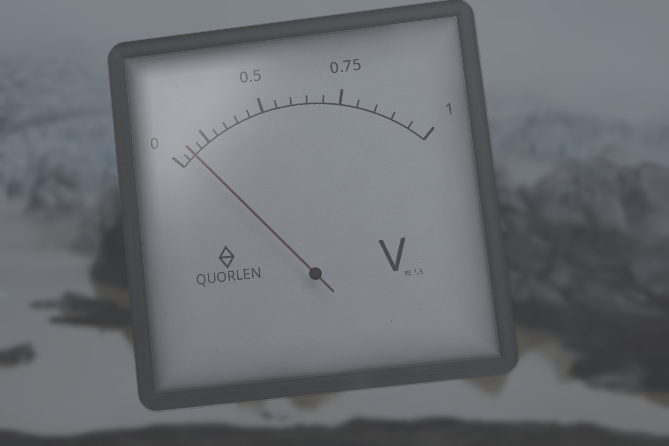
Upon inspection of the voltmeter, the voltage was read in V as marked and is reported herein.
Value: 0.15 V
